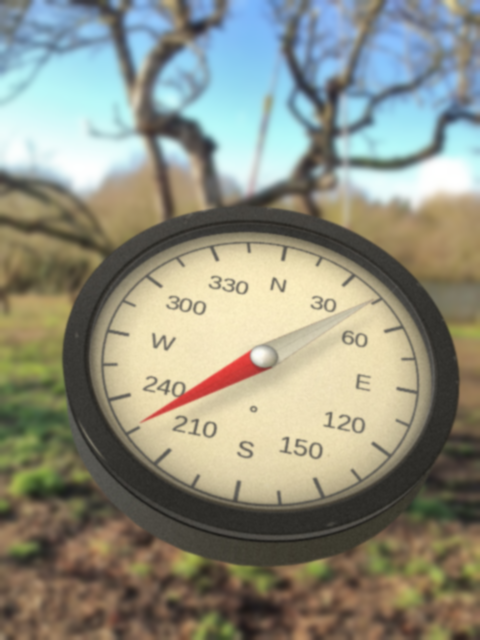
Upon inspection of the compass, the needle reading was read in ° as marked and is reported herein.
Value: 225 °
